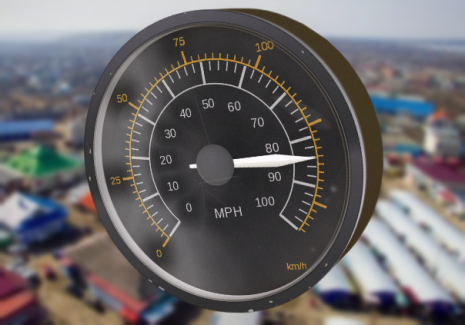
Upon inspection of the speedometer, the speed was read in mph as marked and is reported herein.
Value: 84 mph
